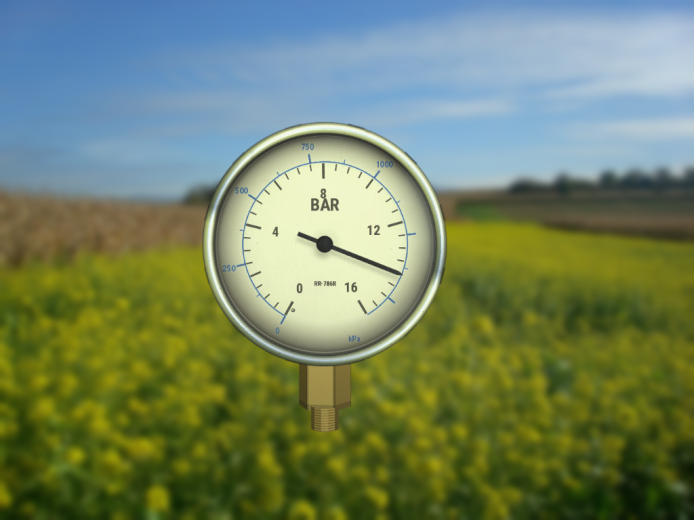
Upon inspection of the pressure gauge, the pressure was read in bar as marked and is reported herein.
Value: 14 bar
